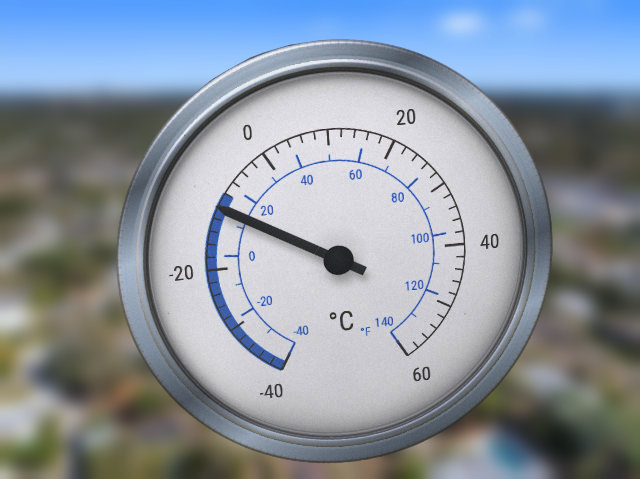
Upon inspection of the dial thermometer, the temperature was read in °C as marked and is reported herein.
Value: -10 °C
